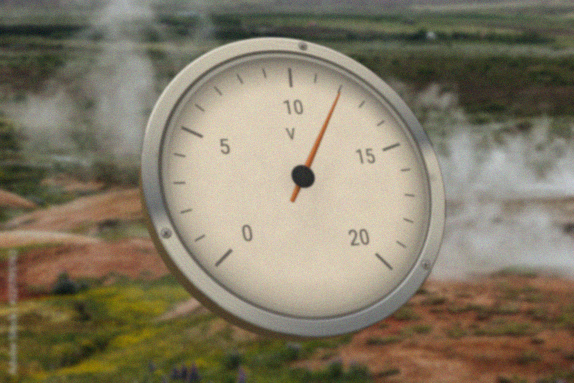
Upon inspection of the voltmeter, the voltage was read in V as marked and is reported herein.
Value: 12 V
